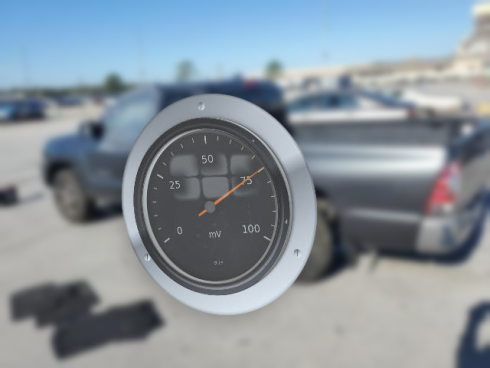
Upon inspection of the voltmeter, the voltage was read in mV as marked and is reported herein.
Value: 75 mV
